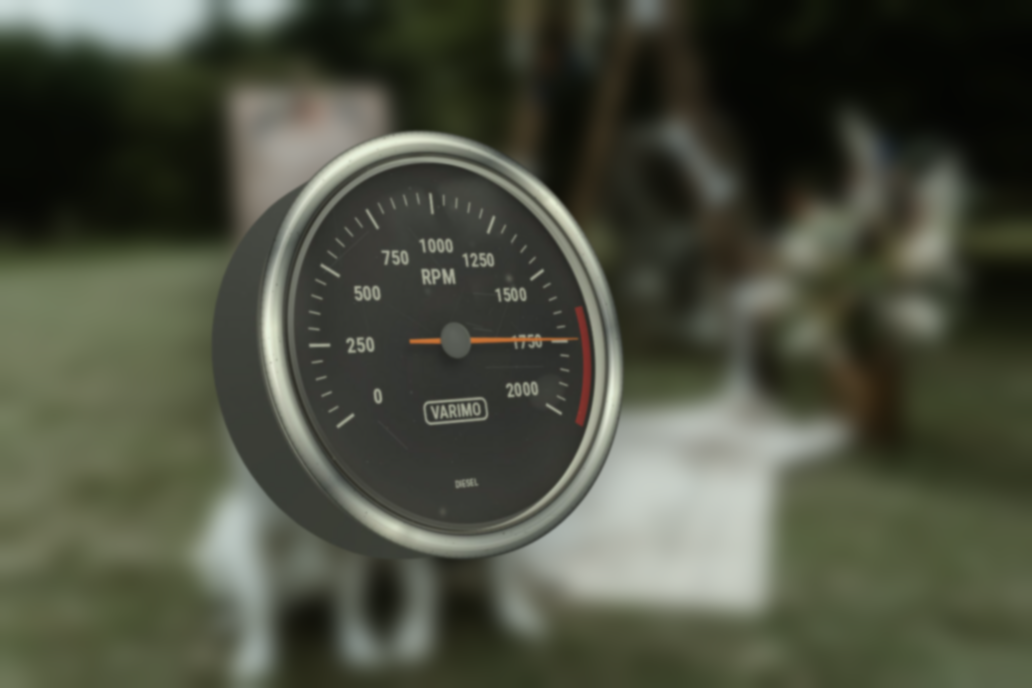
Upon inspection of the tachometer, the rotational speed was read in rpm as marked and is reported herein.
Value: 1750 rpm
